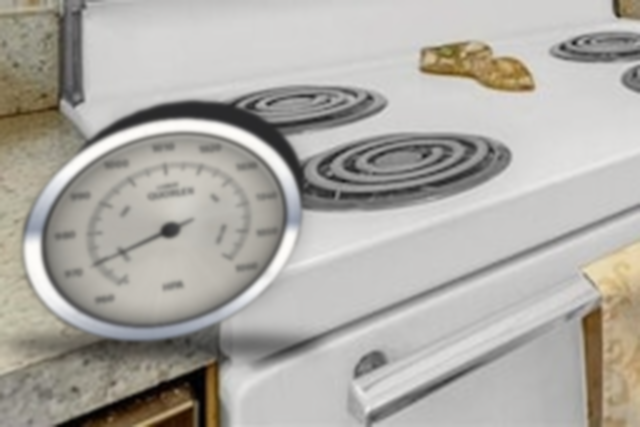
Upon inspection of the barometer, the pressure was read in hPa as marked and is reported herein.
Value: 970 hPa
